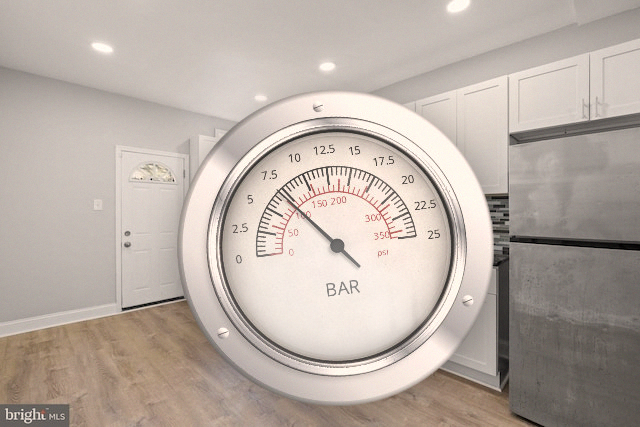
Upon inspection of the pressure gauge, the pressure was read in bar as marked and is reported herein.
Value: 7 bar
